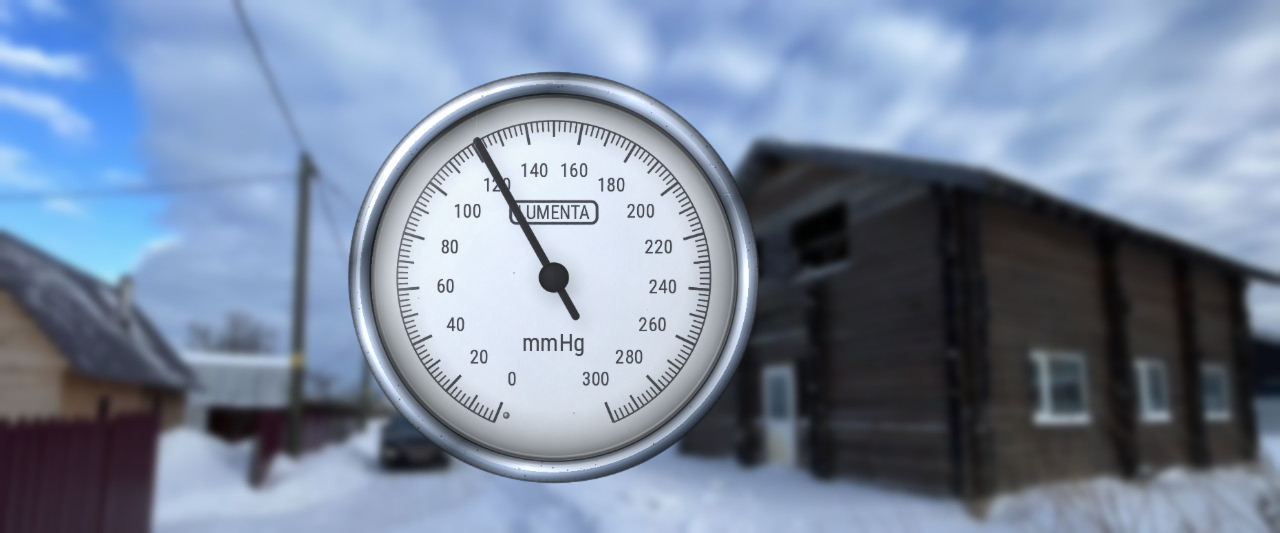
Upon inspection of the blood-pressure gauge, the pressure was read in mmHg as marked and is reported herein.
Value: 122 mmHg
